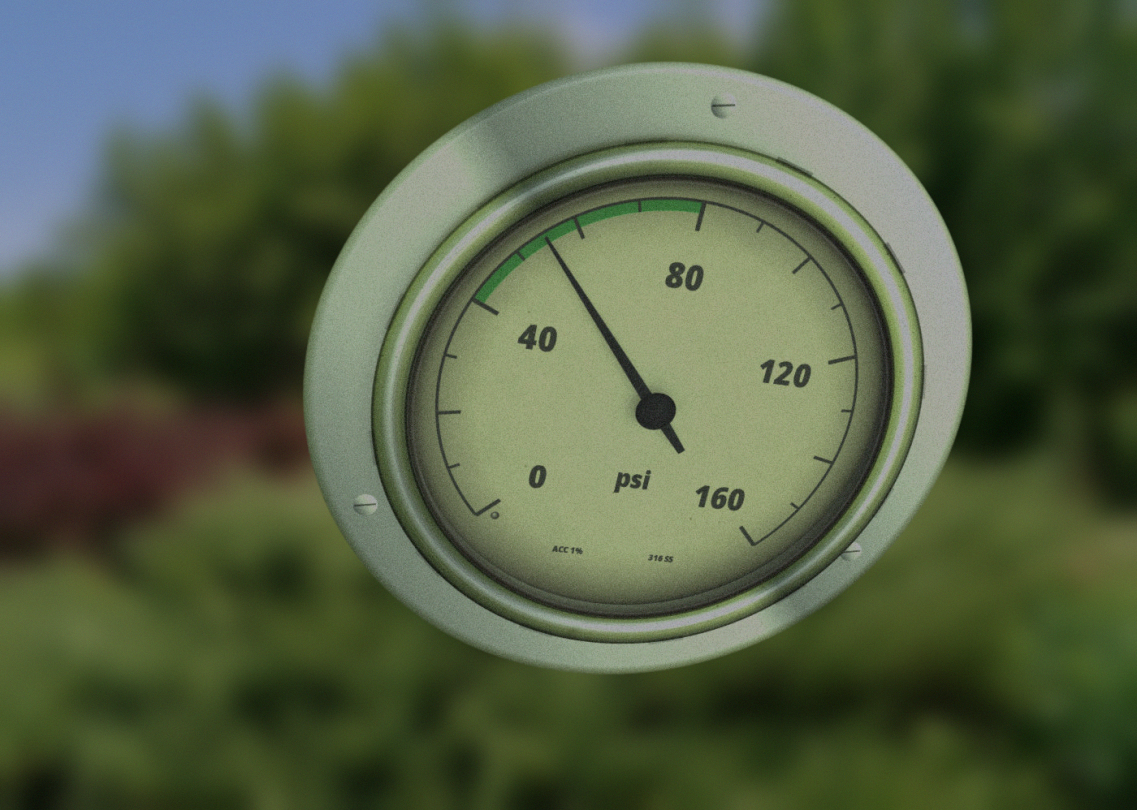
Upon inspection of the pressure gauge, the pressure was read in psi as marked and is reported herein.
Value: 55 psi
